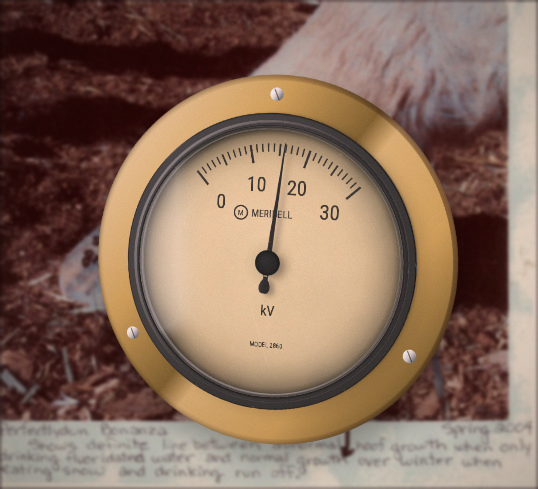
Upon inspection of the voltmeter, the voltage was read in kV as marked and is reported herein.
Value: 16 kV
